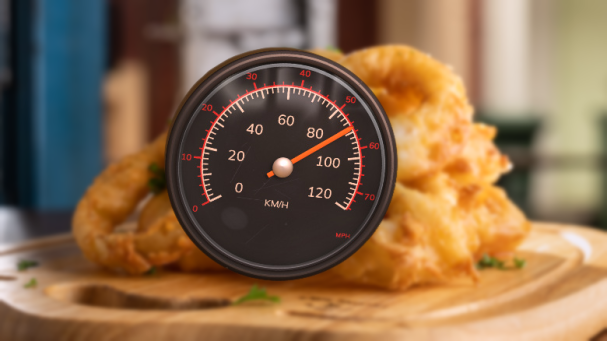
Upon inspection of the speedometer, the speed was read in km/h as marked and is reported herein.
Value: 88 km/h
